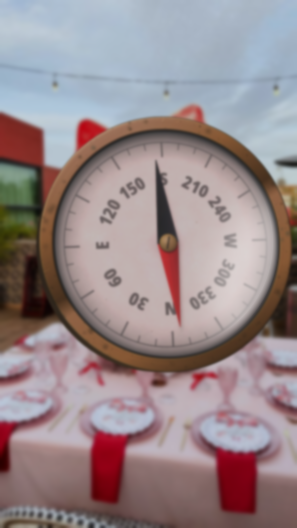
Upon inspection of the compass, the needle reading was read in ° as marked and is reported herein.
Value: 355 °
